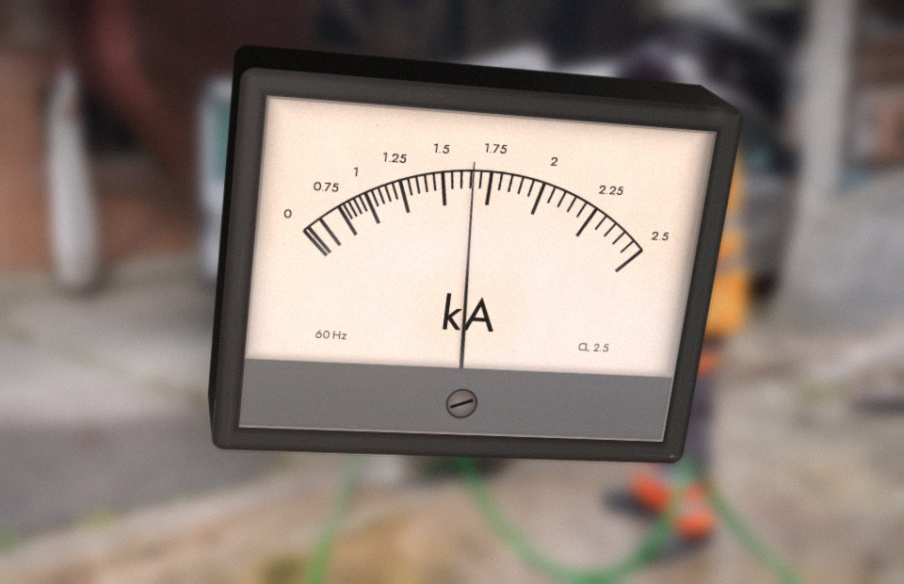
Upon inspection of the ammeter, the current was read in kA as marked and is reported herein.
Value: 1.65 kA
